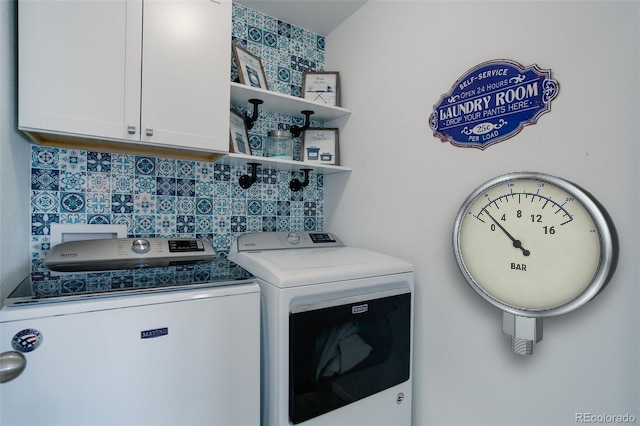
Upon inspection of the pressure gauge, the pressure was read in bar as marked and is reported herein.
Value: 2 bar
